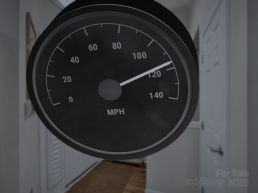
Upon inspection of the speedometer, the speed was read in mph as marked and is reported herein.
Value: 115 mph
